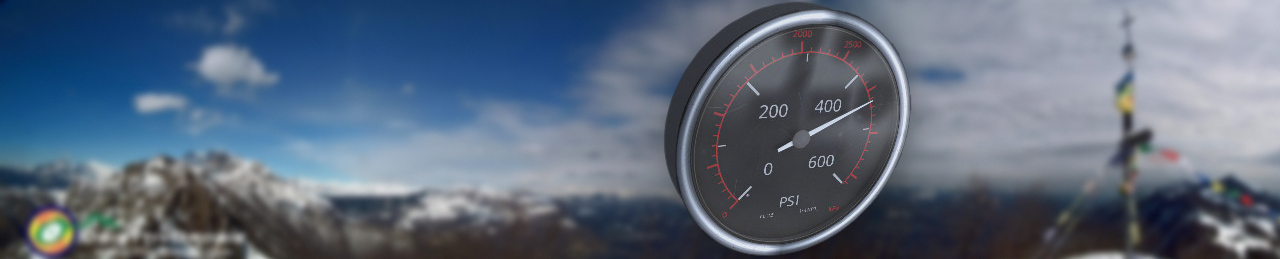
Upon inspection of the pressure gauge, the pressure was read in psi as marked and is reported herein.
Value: 450 psi
